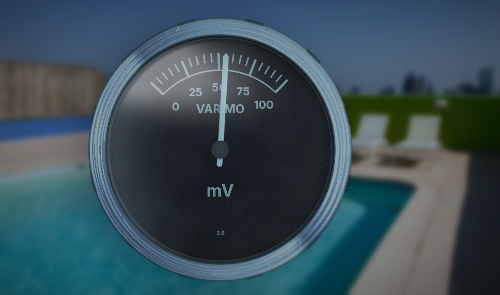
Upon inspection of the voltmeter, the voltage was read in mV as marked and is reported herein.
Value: 55 mV
